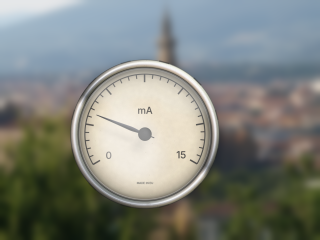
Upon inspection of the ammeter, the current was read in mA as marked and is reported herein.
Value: 3.25 mA
